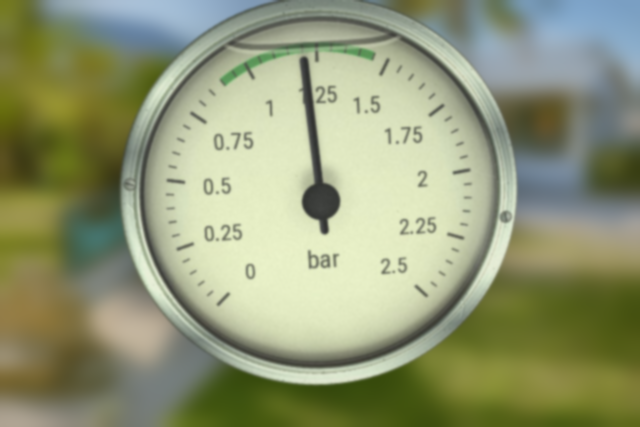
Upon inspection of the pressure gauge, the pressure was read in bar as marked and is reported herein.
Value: 1.2 bar
